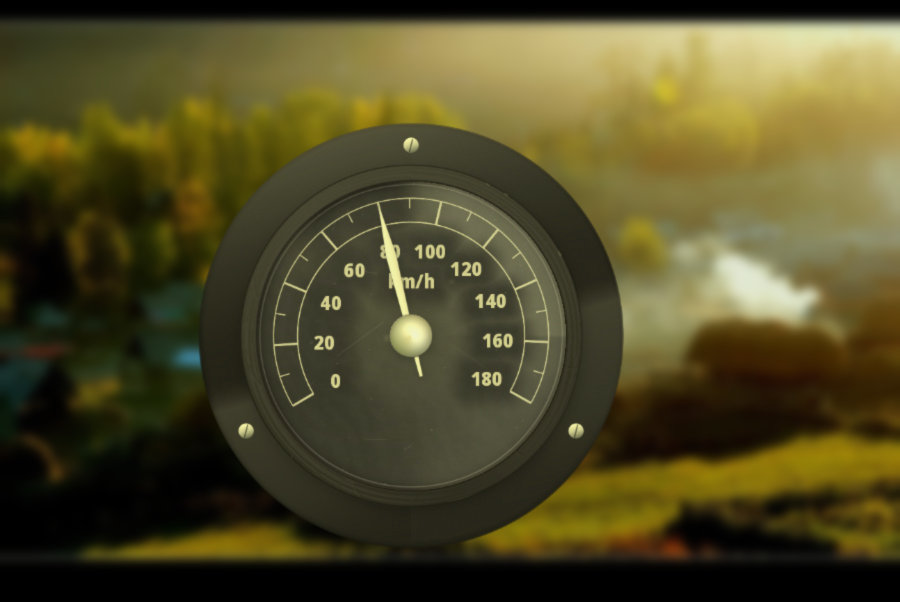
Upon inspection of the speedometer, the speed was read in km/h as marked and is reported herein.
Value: 80 km/h
